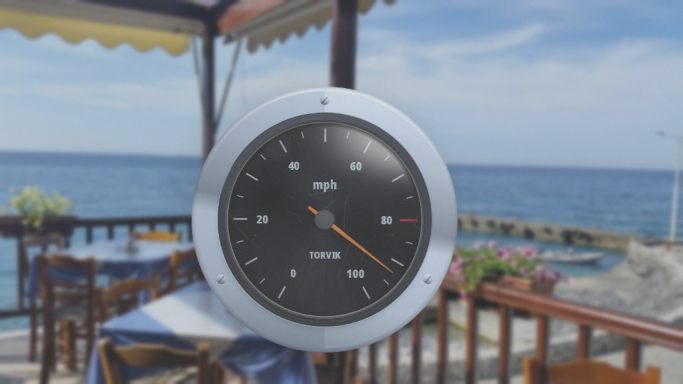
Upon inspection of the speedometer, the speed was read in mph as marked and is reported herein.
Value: 92.5 mph
